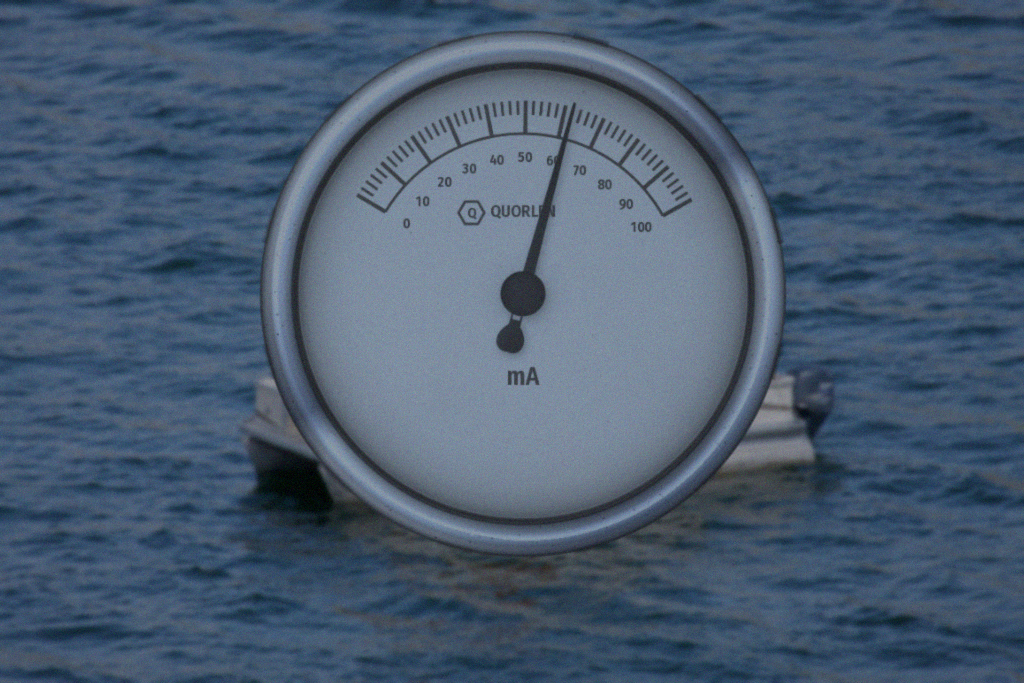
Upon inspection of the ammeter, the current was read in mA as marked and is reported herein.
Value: 62 mA
